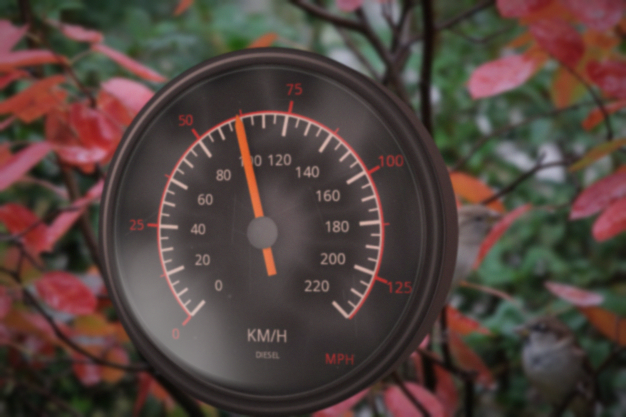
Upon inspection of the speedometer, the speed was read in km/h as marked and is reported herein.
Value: 100 km/h
